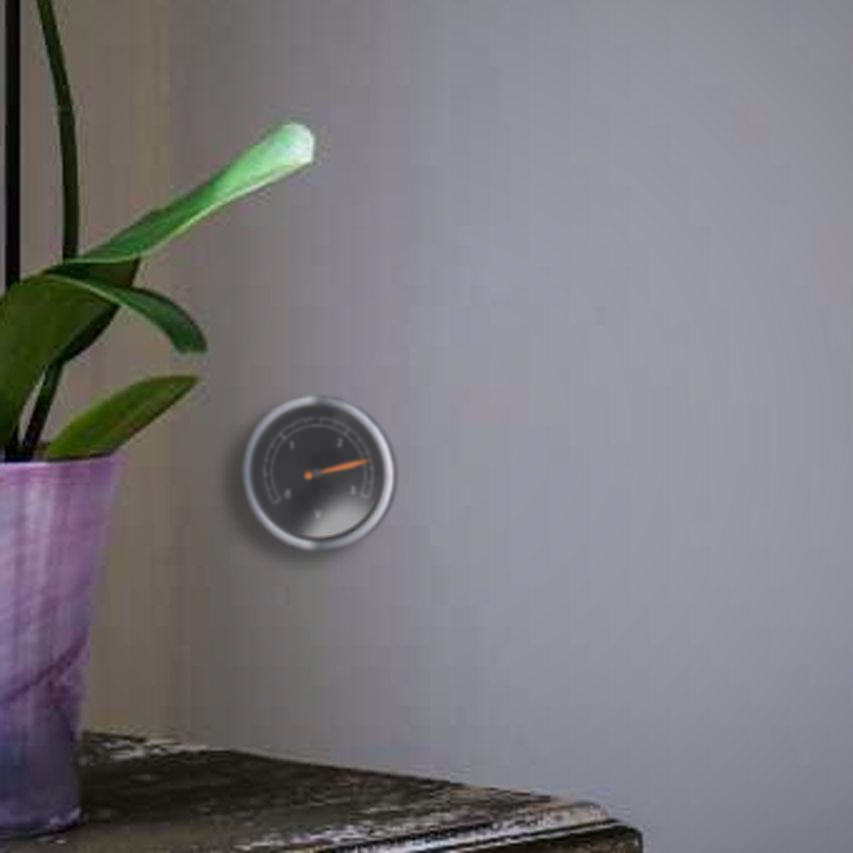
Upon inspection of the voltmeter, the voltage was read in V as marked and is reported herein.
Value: 2.5 V
